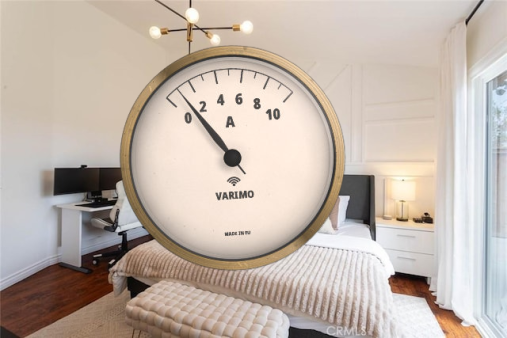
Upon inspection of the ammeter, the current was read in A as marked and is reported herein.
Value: 1 A
